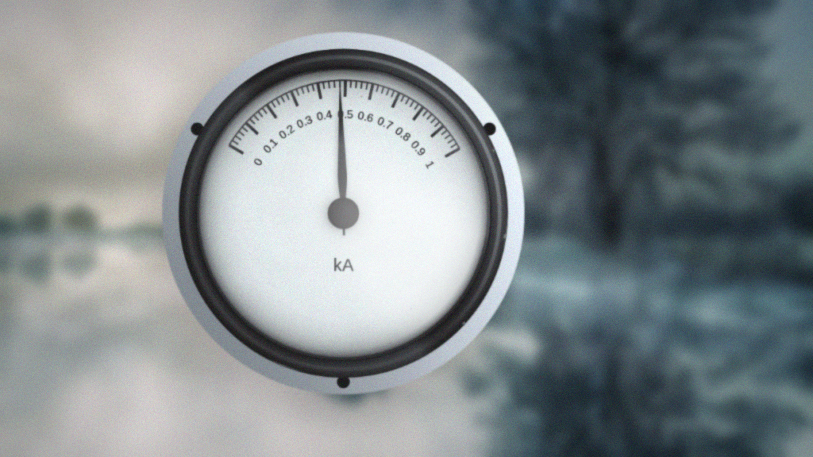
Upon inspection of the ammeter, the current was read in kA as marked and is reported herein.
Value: 0.48 kA
